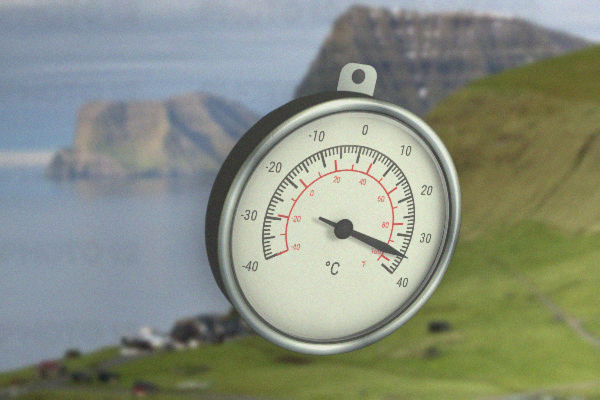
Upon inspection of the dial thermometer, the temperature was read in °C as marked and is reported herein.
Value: 35 °C
